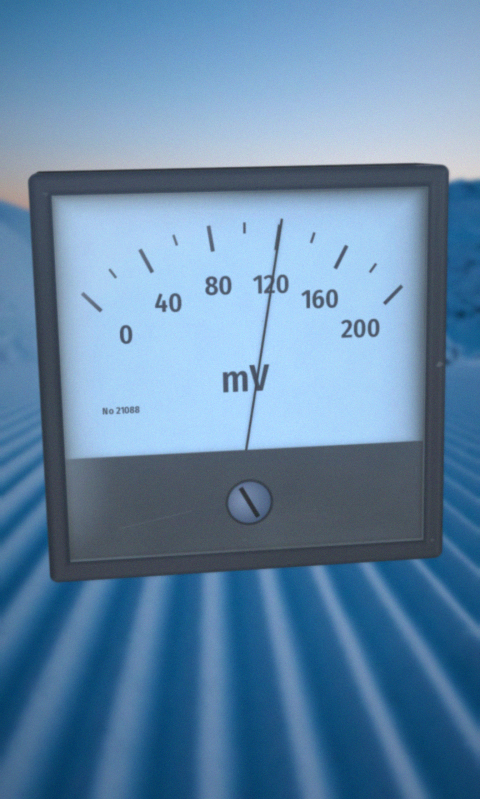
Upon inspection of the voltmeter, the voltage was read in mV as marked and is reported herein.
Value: 120 mV
